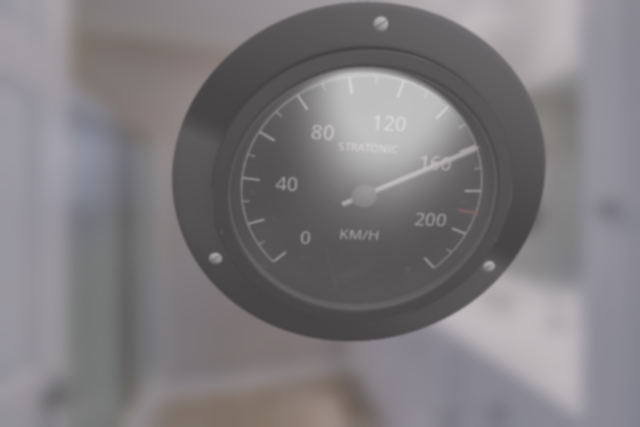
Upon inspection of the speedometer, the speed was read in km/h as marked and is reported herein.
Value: 160 km/h
